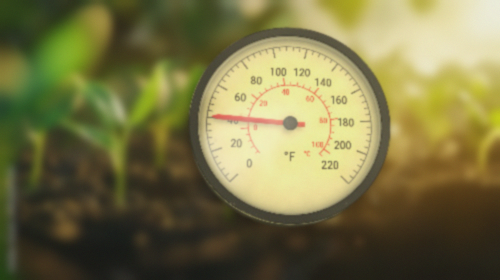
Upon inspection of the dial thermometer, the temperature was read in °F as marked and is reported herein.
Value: 40 °F
